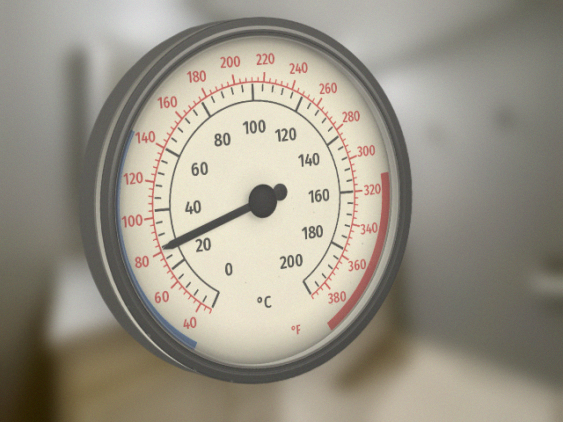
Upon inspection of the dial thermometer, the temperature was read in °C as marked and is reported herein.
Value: 28 °C
